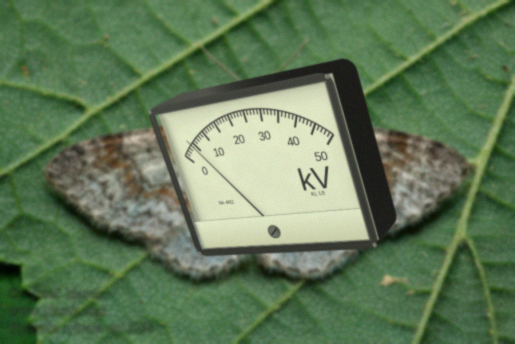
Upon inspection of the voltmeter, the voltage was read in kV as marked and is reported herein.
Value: 5 kV
